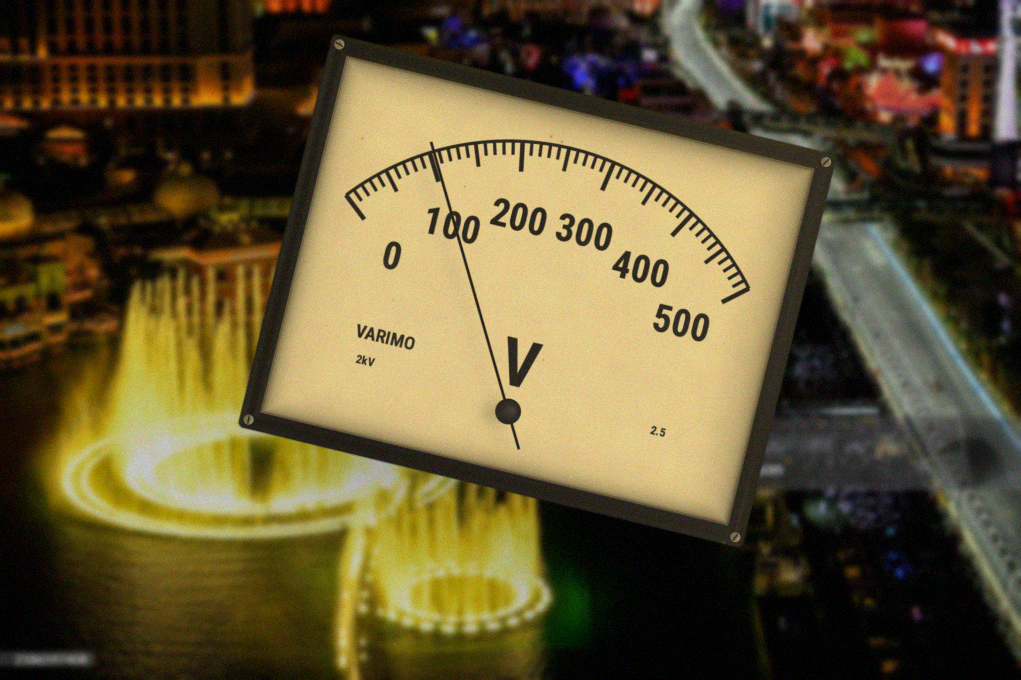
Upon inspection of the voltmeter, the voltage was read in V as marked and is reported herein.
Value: 105 V
